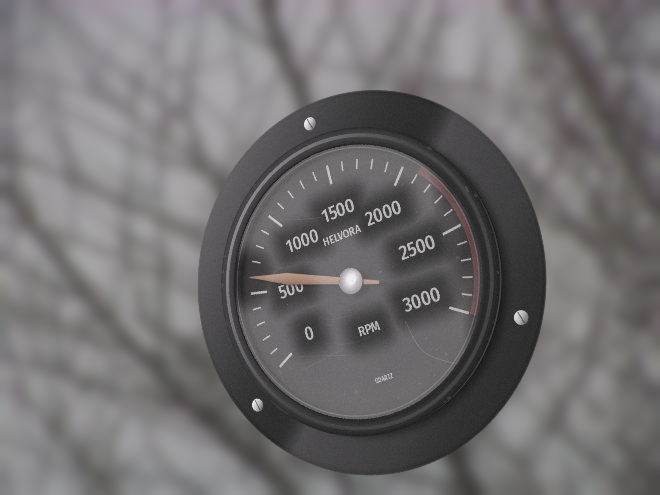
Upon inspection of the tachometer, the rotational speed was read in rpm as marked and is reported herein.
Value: 600 rpm
